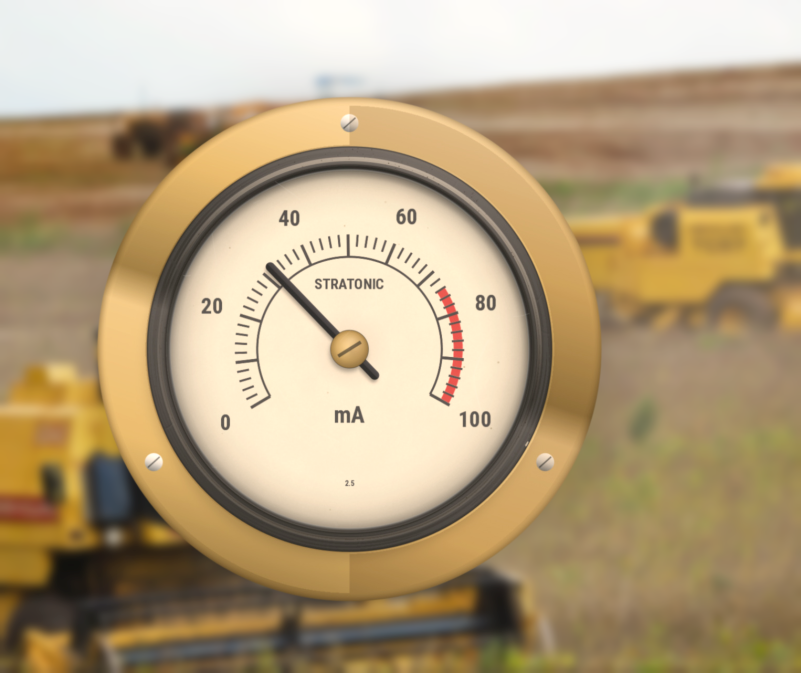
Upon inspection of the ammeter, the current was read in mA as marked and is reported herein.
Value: 32 mA
